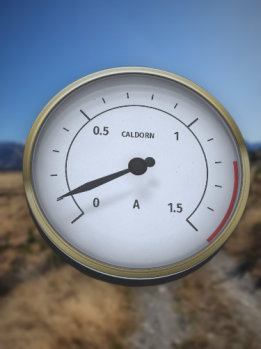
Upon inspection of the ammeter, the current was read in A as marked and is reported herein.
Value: 0.1 A
